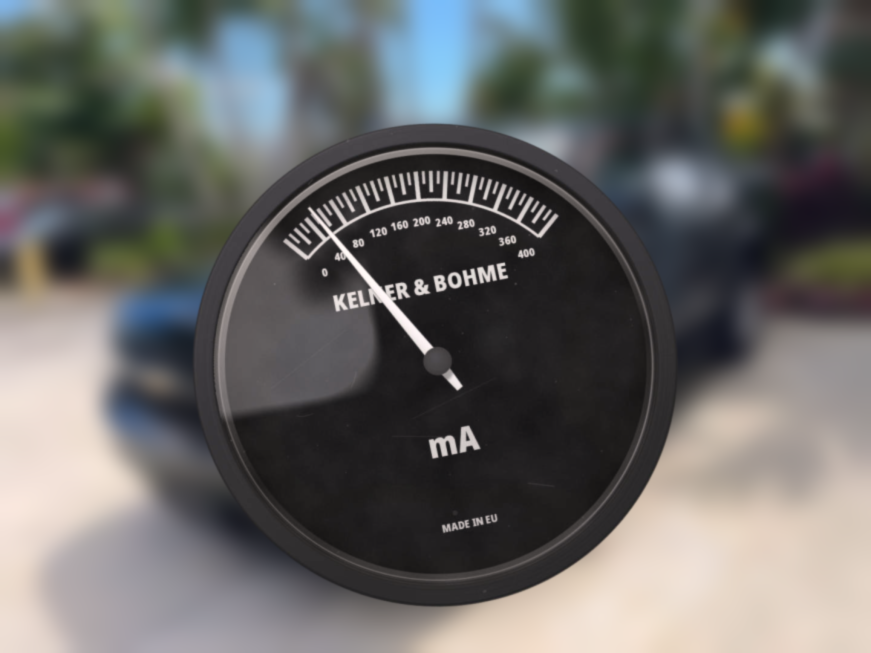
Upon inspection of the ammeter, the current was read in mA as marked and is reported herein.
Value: 50 mA
